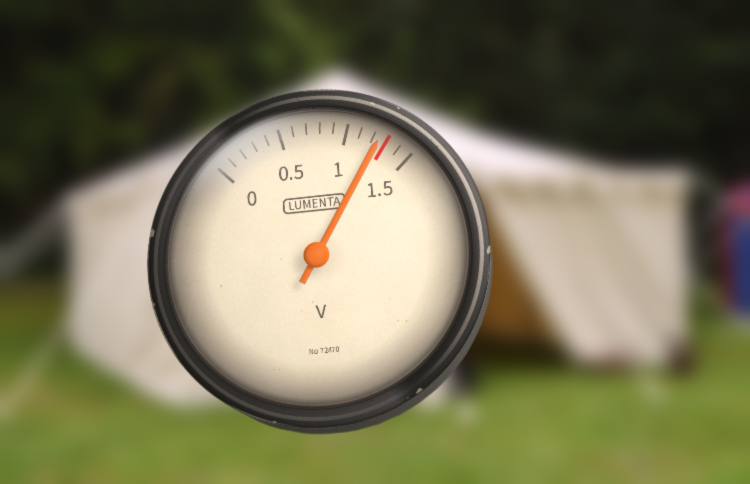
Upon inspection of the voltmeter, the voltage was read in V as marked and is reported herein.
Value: 1.25 V
